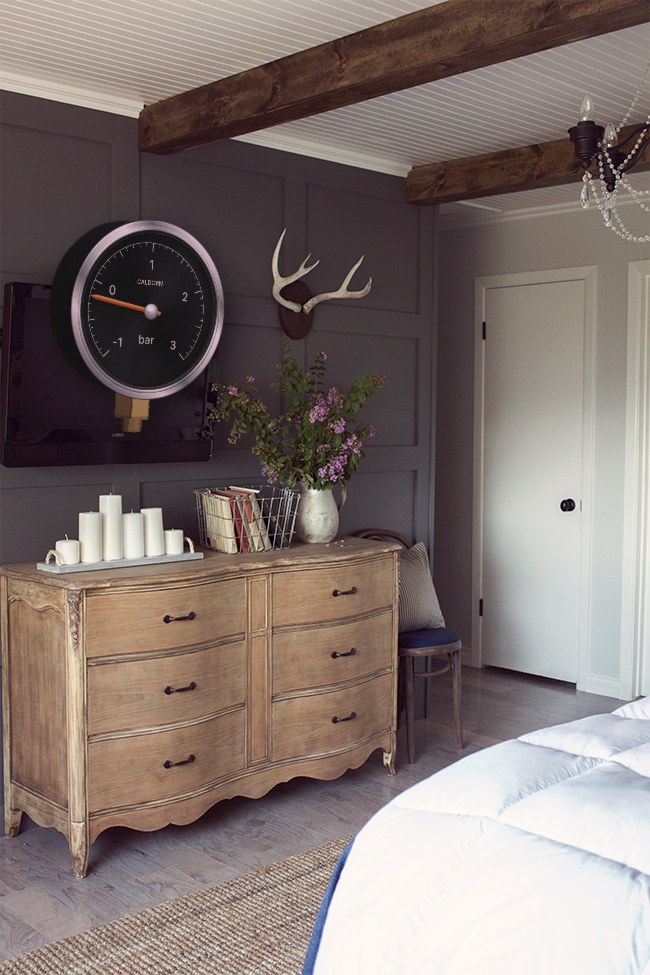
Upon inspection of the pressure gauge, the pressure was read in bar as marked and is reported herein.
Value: -0.2 bar
